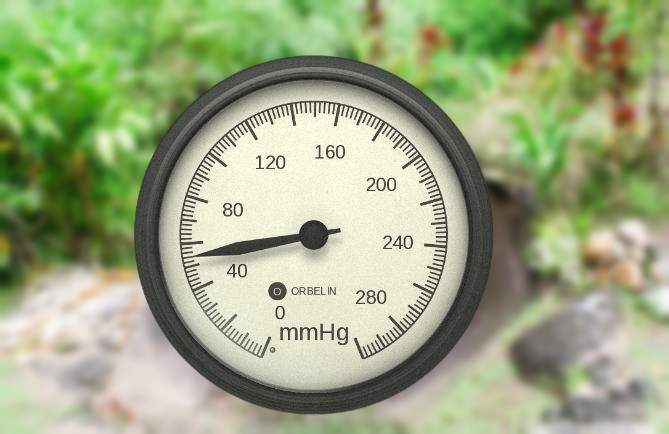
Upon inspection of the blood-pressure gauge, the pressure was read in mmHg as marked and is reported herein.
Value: 54 mmHg
